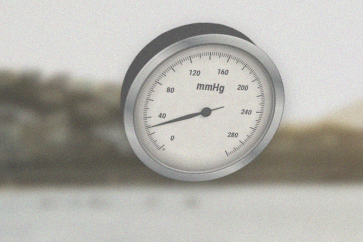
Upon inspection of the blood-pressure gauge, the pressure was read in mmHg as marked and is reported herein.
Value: 30 mmHg
